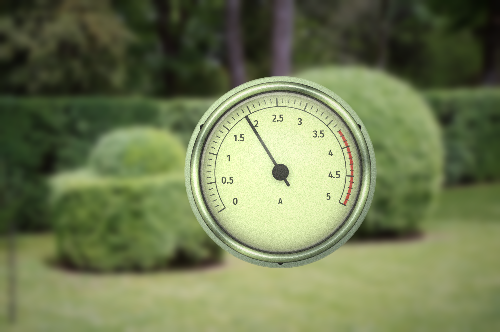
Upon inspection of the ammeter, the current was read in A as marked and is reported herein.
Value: 1.9 A
